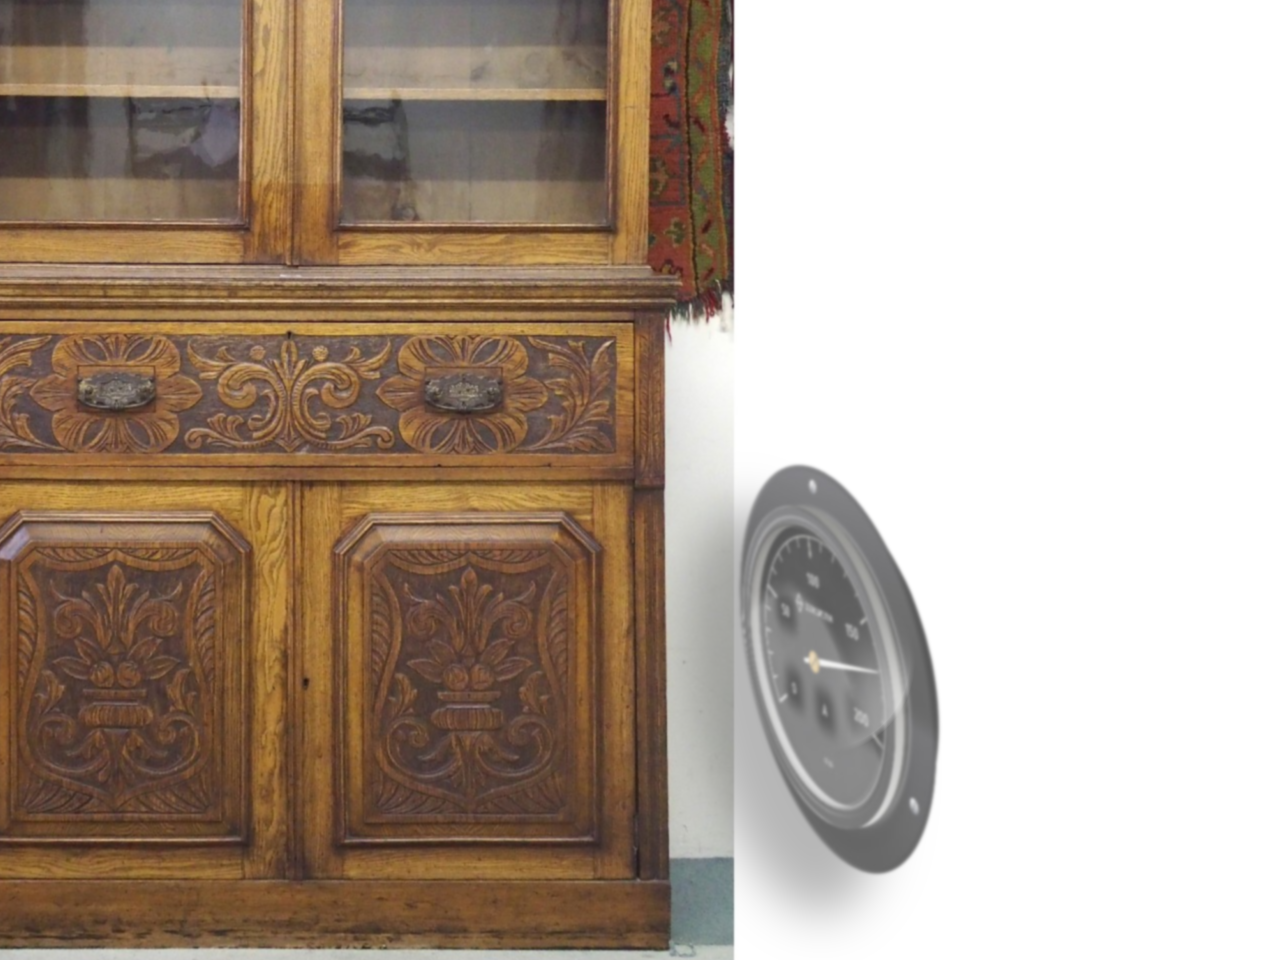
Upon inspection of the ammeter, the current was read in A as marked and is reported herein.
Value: 170 A
